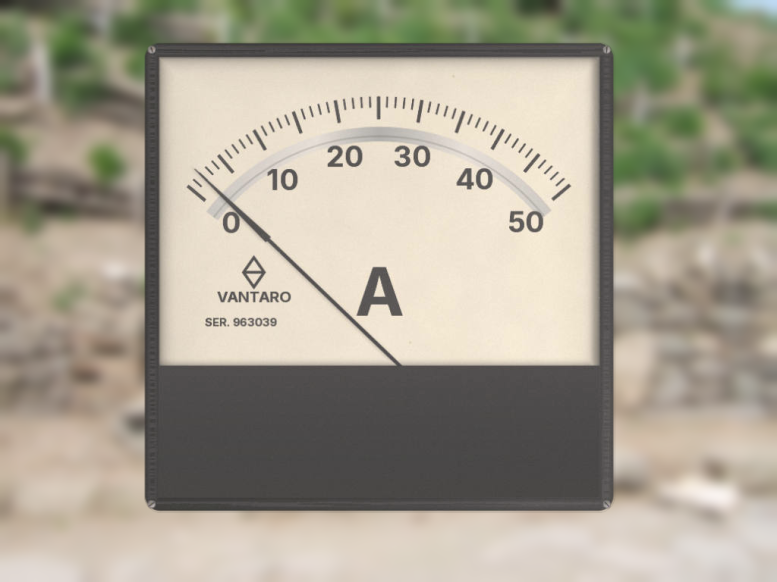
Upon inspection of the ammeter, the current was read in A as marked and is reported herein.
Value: 2 A
